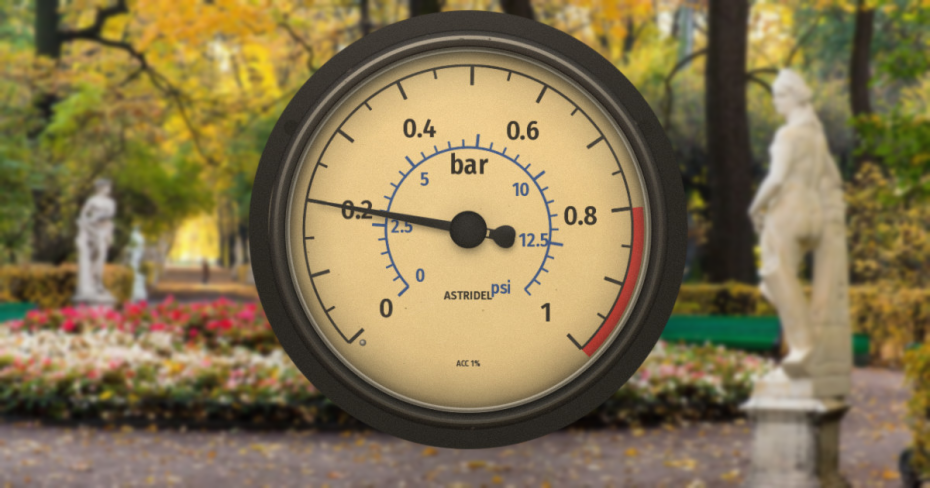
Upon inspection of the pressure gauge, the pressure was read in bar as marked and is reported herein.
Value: 0.2 bar
